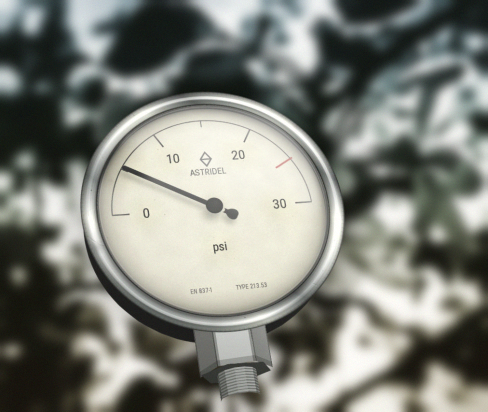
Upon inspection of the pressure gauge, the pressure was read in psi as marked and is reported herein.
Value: 5 psi
